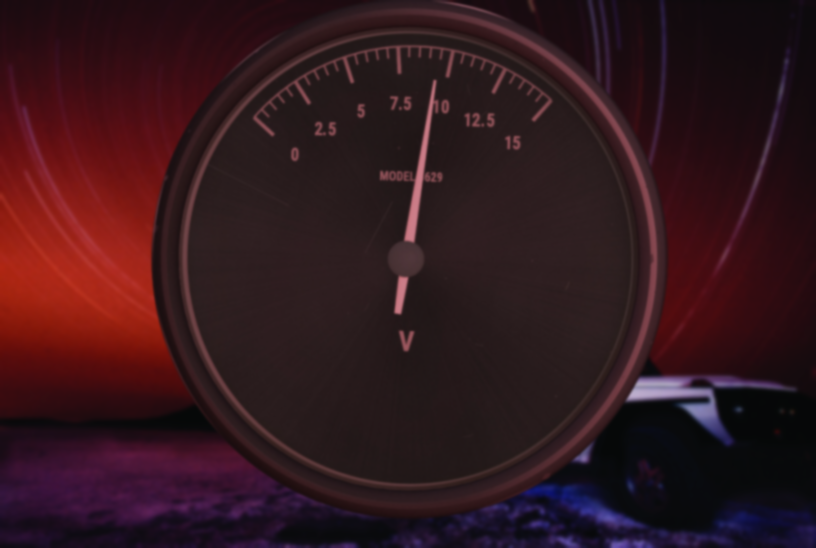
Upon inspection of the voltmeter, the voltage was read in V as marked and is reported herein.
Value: 9.5 V
